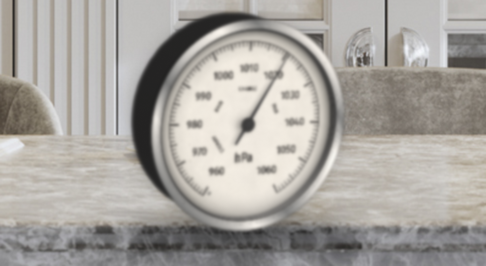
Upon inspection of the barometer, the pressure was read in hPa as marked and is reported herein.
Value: 1020 hPa
